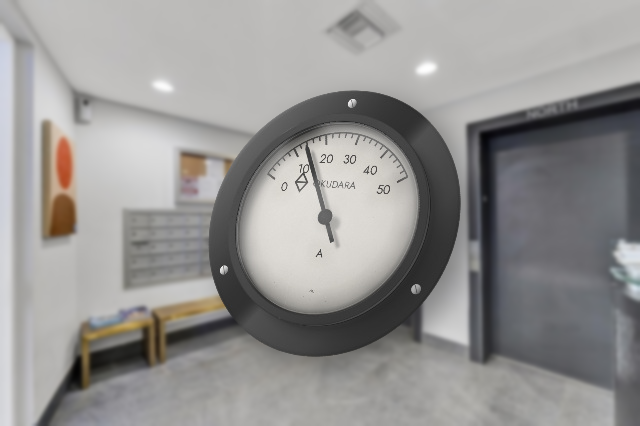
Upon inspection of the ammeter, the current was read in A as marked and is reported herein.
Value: 14 A
